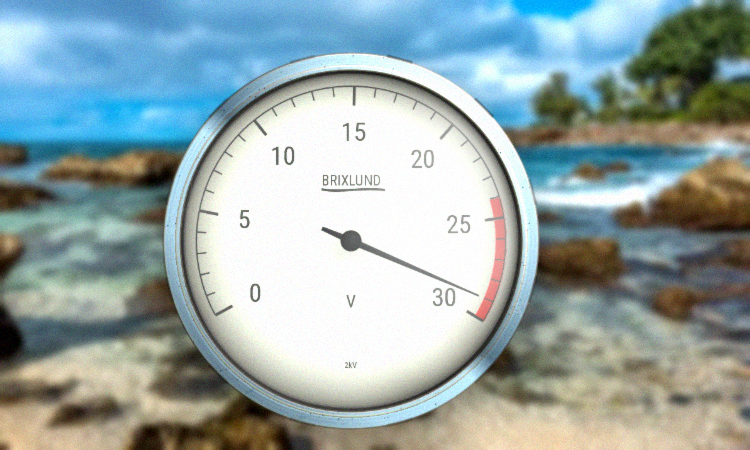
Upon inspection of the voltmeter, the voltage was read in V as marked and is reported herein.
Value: 29 V
